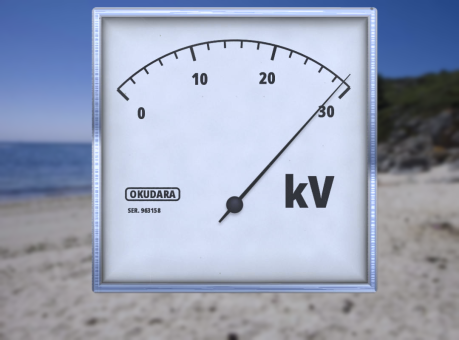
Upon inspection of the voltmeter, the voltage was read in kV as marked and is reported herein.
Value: 29 kV
